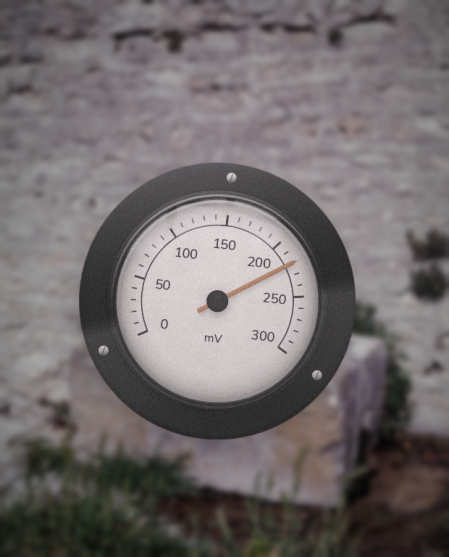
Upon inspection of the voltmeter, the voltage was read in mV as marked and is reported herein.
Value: 220 mV
